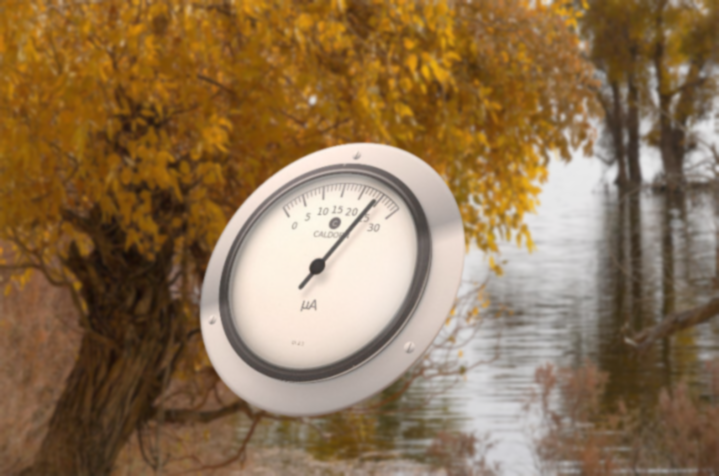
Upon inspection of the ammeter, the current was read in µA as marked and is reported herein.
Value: 25 µA
